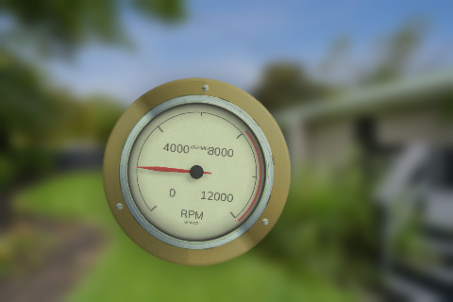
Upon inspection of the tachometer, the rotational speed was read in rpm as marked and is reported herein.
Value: 2000 rpm
